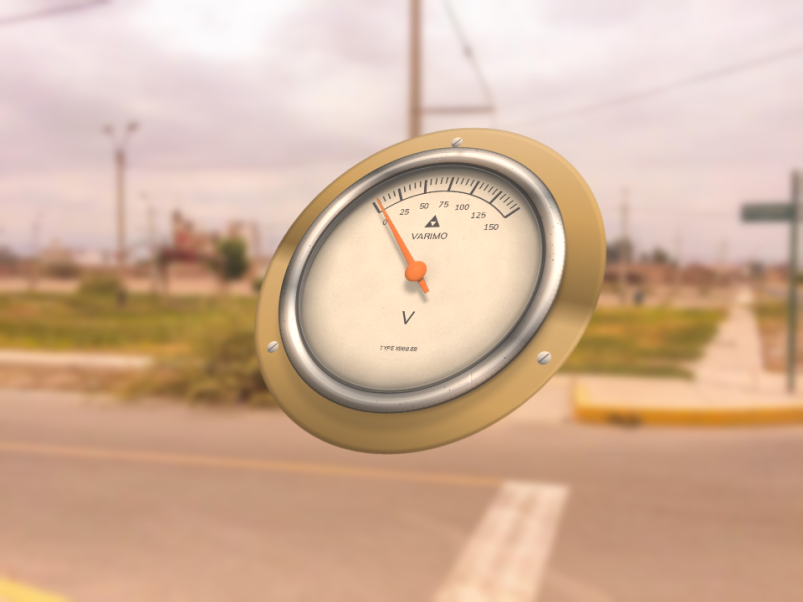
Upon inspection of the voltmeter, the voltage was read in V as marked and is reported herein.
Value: 5 V
